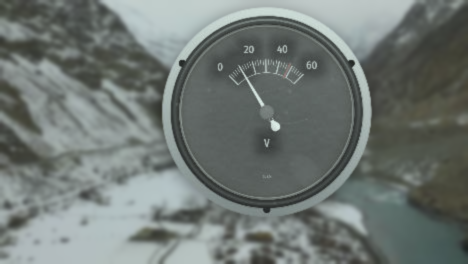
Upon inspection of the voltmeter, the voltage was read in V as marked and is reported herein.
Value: 10 V
